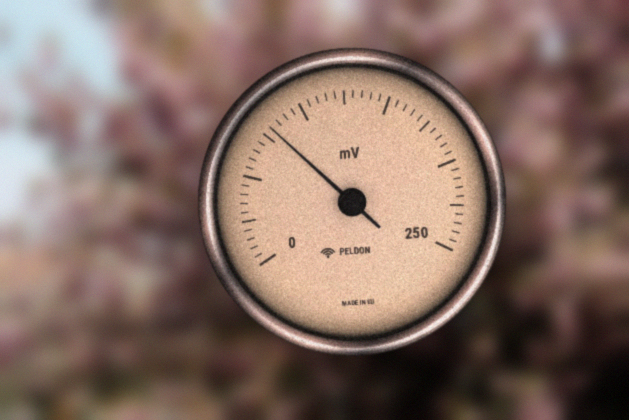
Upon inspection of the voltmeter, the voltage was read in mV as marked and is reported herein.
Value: 80 mV
